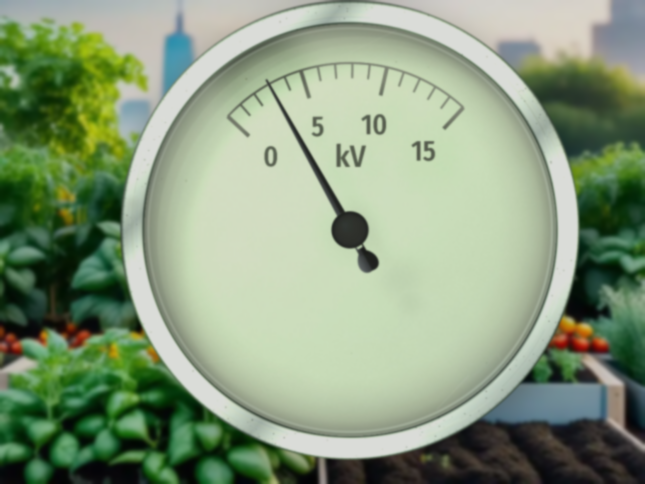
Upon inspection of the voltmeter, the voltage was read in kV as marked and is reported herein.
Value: 3 kV
